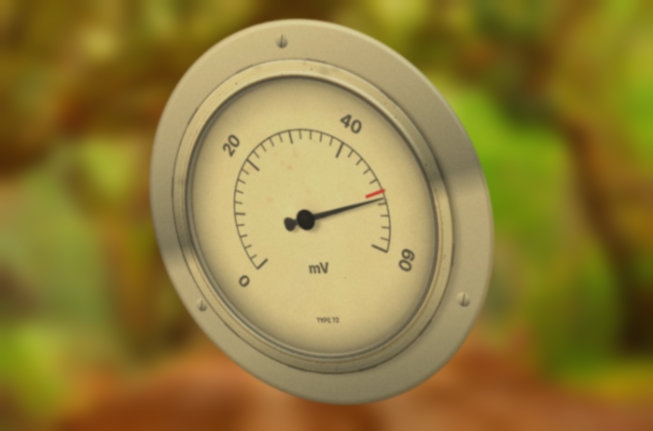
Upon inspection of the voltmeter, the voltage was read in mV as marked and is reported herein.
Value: 51 mV
